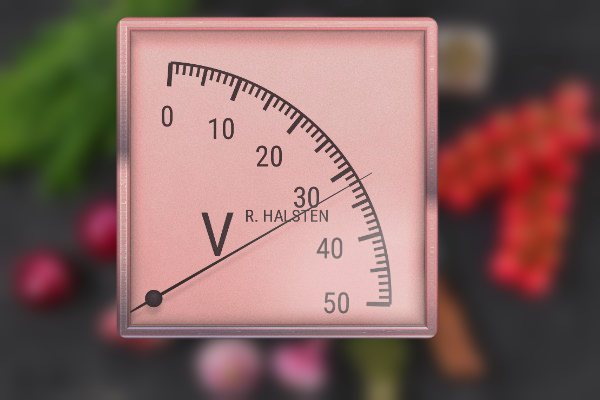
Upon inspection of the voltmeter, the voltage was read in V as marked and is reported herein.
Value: 32 V
